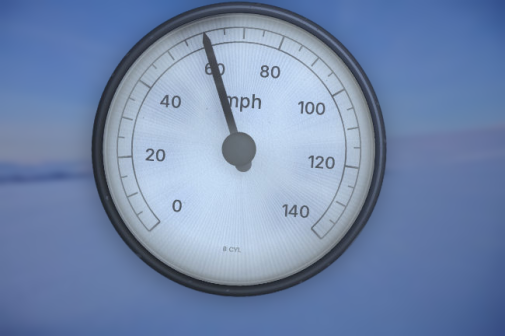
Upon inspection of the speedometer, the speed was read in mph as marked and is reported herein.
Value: 60 mph
